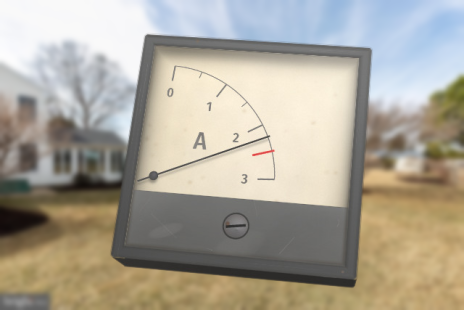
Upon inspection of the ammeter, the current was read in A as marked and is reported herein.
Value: 2.25 A
